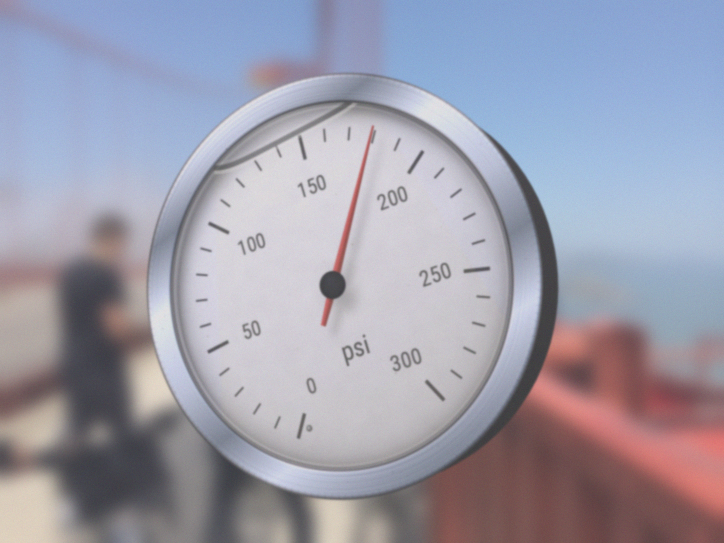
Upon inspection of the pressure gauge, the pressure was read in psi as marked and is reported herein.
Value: 180 psi
